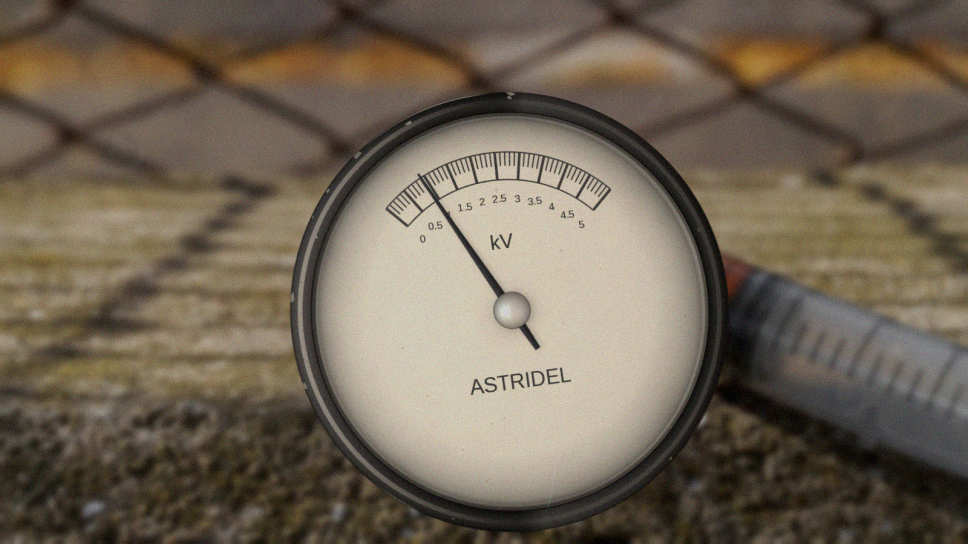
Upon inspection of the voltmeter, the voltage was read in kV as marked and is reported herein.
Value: 0.9 kV
